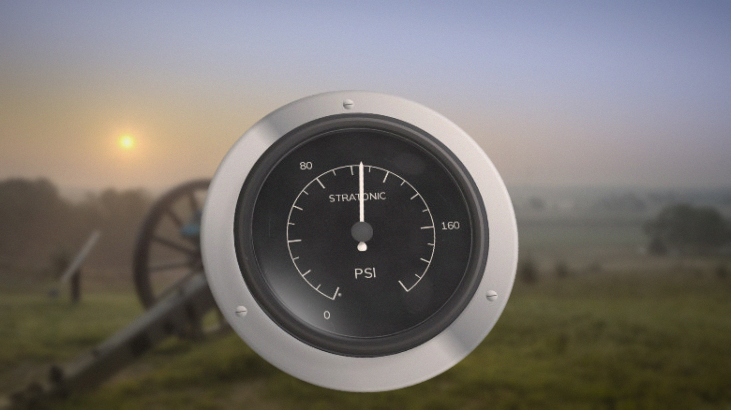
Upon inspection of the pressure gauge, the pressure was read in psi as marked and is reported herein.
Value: 105 psi
